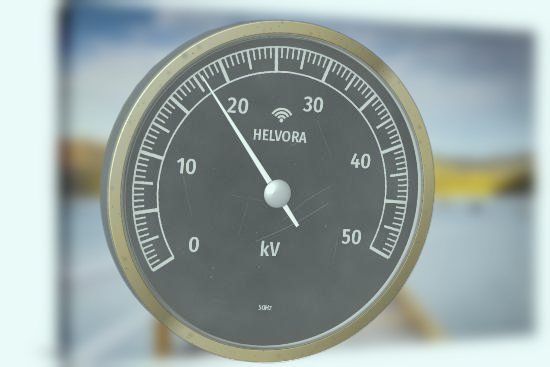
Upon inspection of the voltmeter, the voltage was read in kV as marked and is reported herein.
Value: 18 kV
